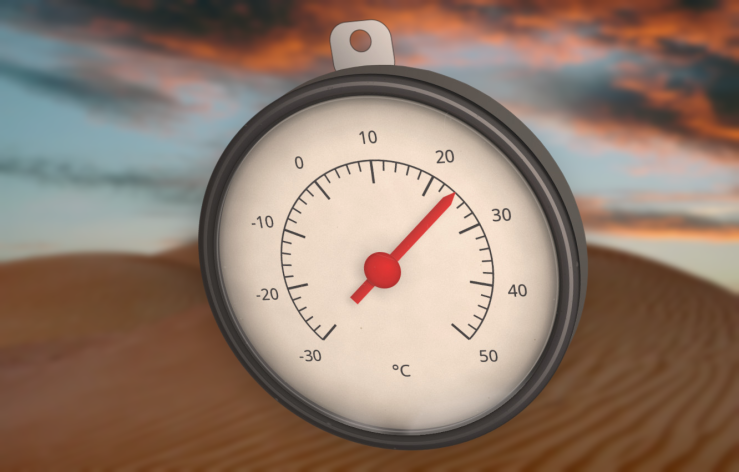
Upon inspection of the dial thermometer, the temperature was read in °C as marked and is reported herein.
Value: 24 °C
